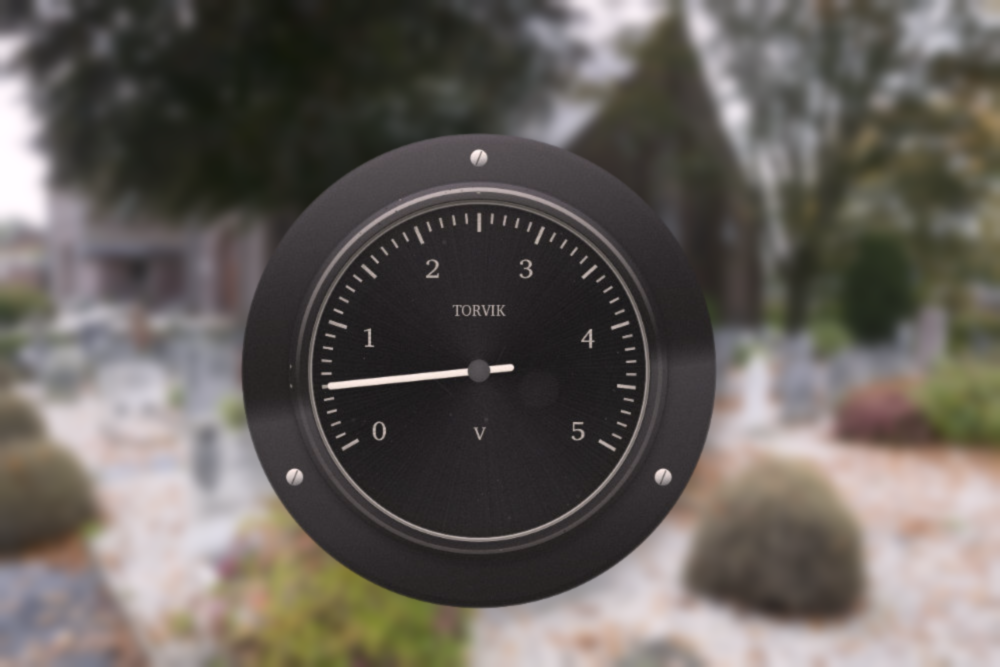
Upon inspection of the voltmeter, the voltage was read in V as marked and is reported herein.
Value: 0.5 V
